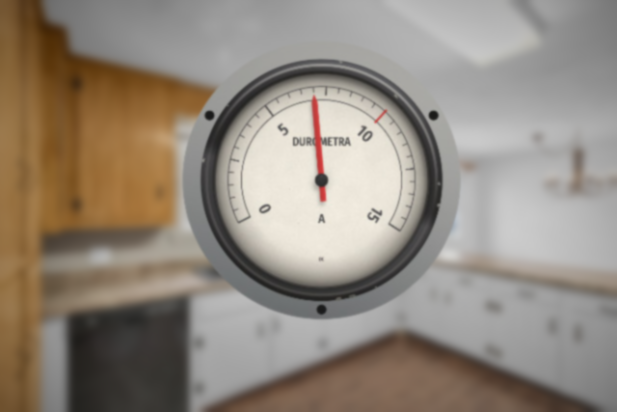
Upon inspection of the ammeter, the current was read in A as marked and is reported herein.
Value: 7 A
